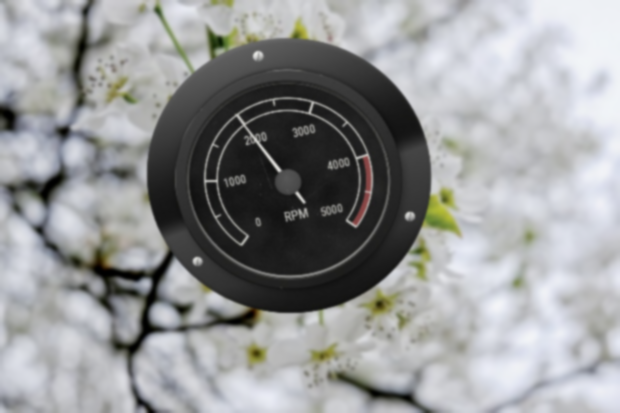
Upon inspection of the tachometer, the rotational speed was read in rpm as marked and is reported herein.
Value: 2000 rpm
